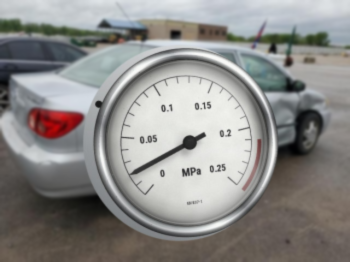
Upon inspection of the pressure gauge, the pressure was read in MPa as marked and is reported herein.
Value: 0.02 MPa
